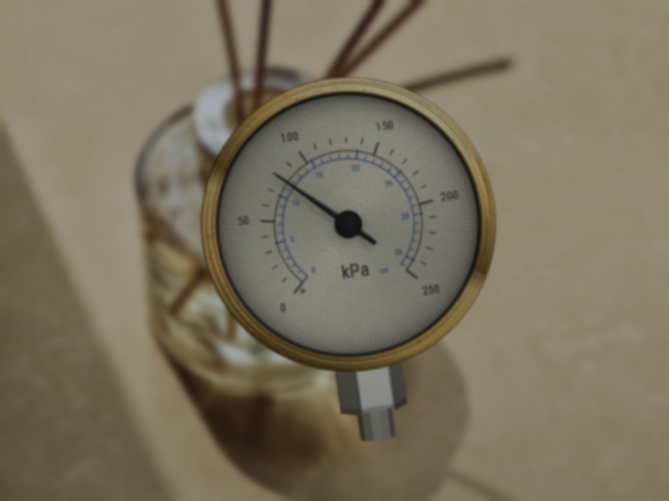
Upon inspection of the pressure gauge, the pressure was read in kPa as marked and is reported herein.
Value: 80 kPa
